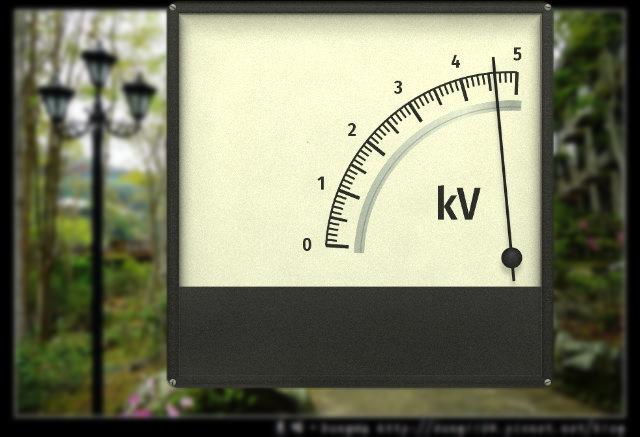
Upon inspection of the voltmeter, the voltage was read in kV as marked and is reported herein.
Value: 4.6 kV
